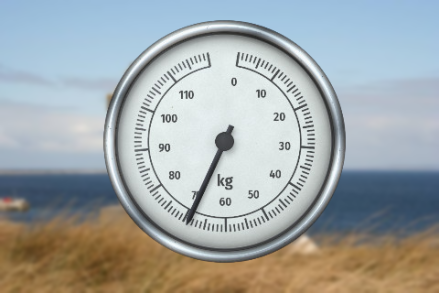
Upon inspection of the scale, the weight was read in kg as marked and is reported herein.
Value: 69 kg
